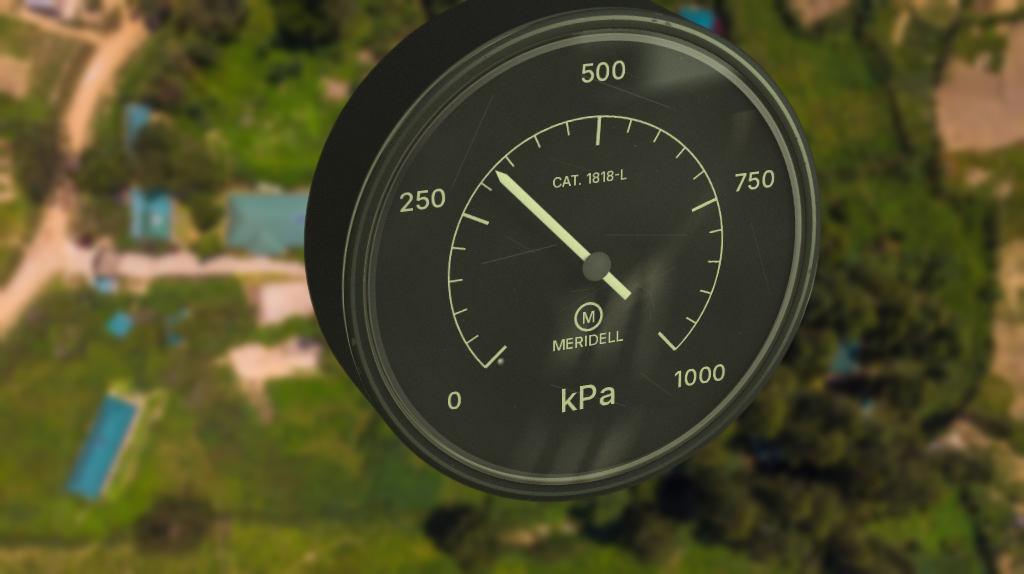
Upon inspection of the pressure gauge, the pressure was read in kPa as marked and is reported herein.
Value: 325 kPa
